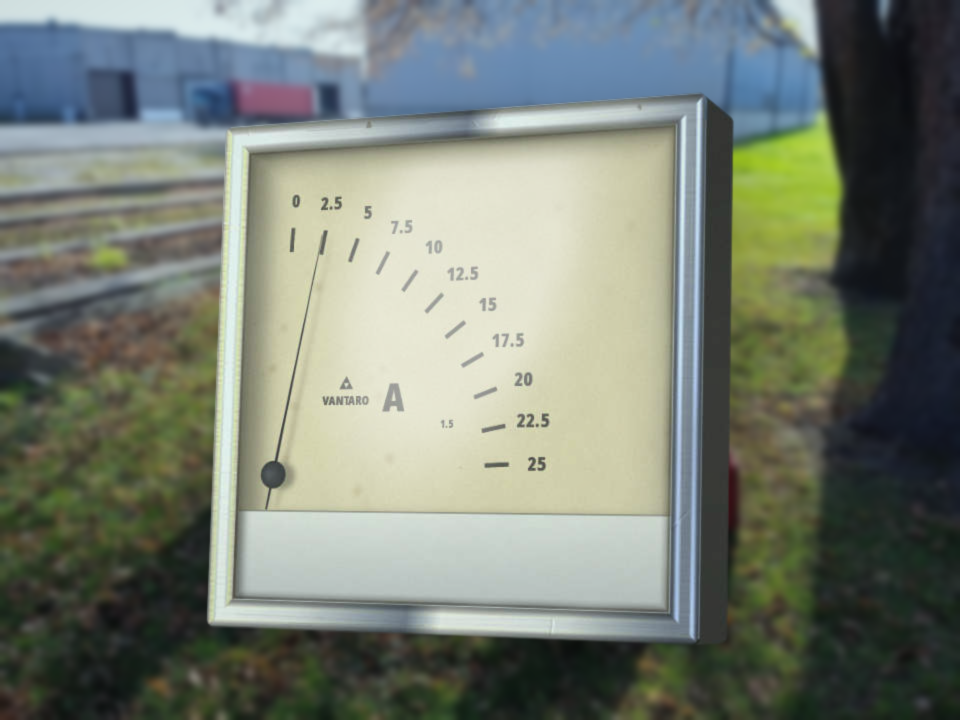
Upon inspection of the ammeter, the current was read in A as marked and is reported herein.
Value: 2.5 A
